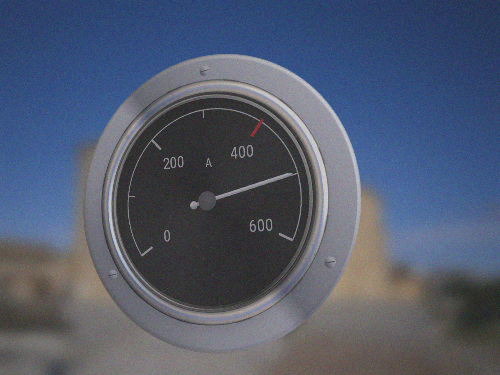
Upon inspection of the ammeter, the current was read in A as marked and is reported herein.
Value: 500 A
